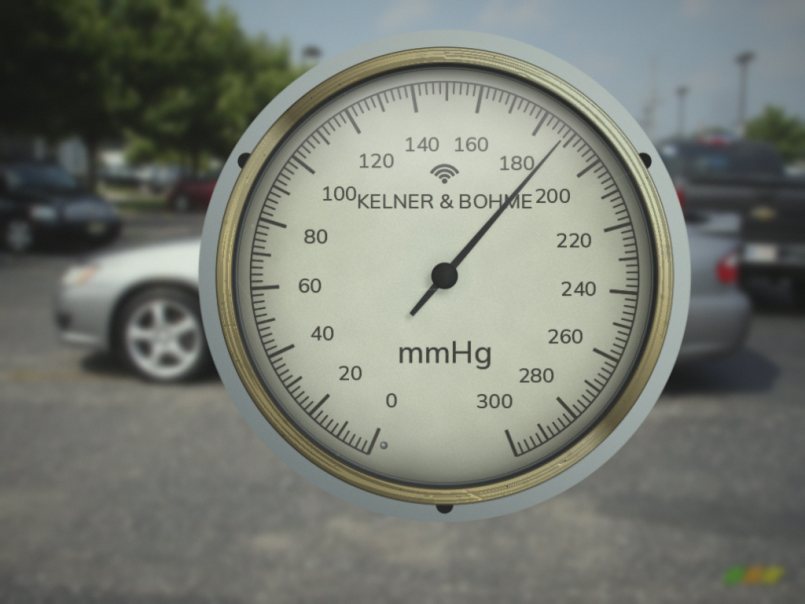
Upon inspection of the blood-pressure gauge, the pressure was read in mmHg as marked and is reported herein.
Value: 188 mmHg
